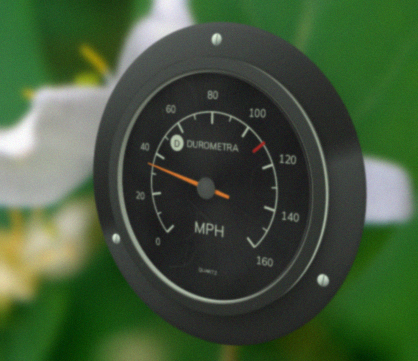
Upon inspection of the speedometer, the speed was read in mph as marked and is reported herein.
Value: 35 mph
